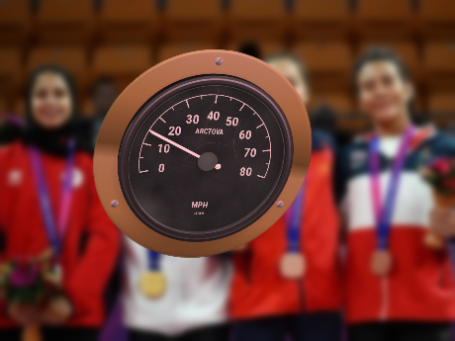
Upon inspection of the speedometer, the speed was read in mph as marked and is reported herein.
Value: 15 mph
